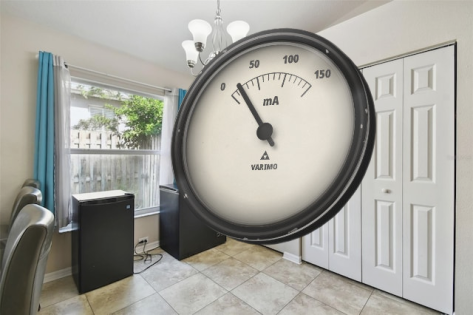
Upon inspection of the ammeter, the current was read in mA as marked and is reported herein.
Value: 20 mA
